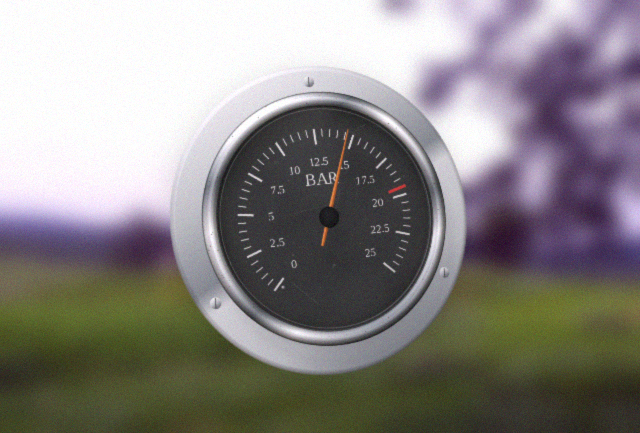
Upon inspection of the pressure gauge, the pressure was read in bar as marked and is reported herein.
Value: 14.5 bar
